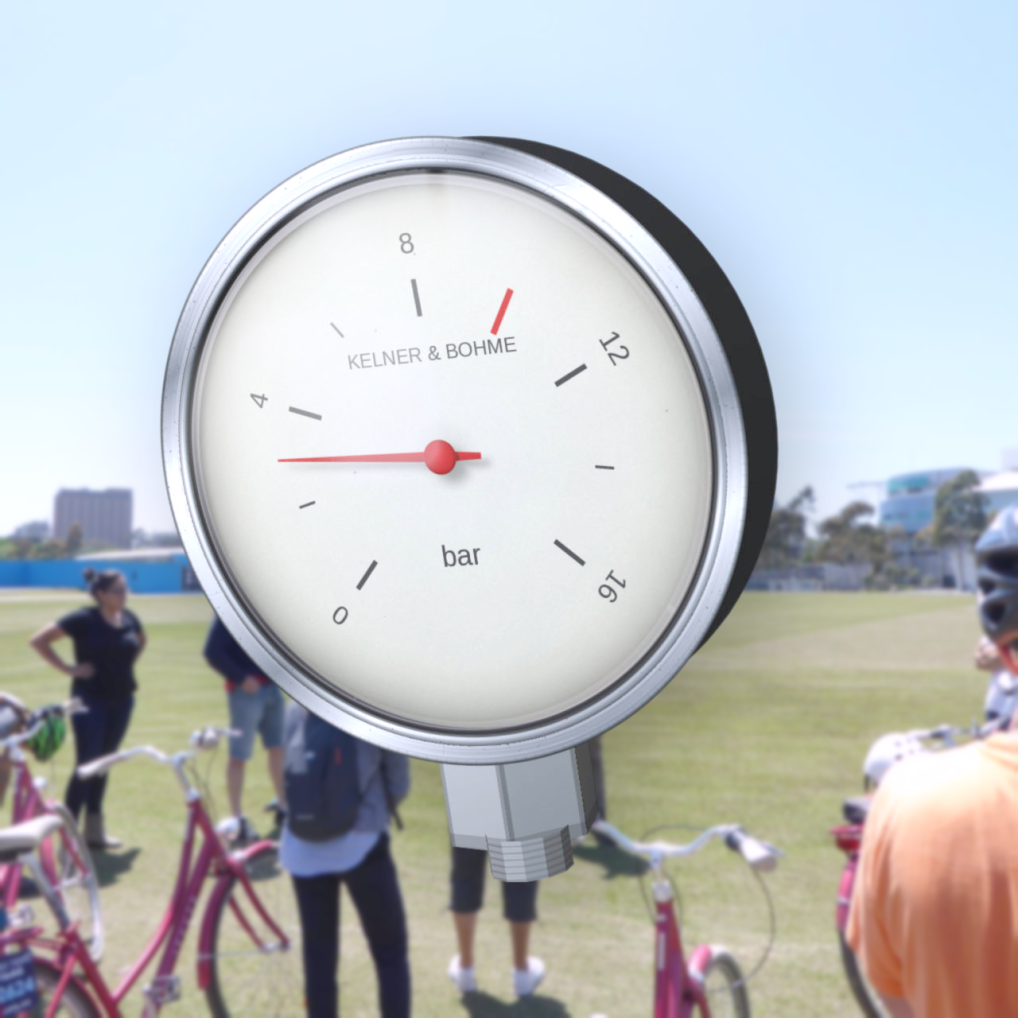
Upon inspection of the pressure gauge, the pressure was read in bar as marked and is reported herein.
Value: 3 bar
